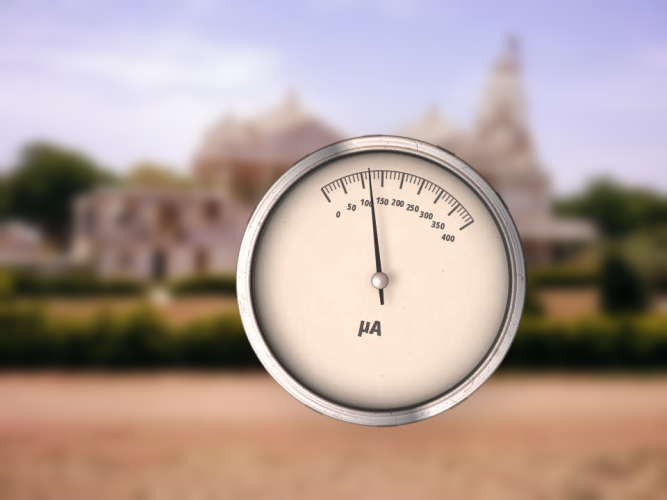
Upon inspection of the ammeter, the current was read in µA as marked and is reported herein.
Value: 120 µA
